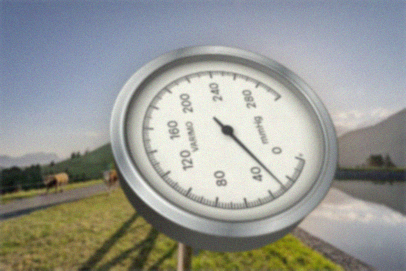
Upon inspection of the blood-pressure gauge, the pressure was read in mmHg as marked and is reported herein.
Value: 30 mmHg
